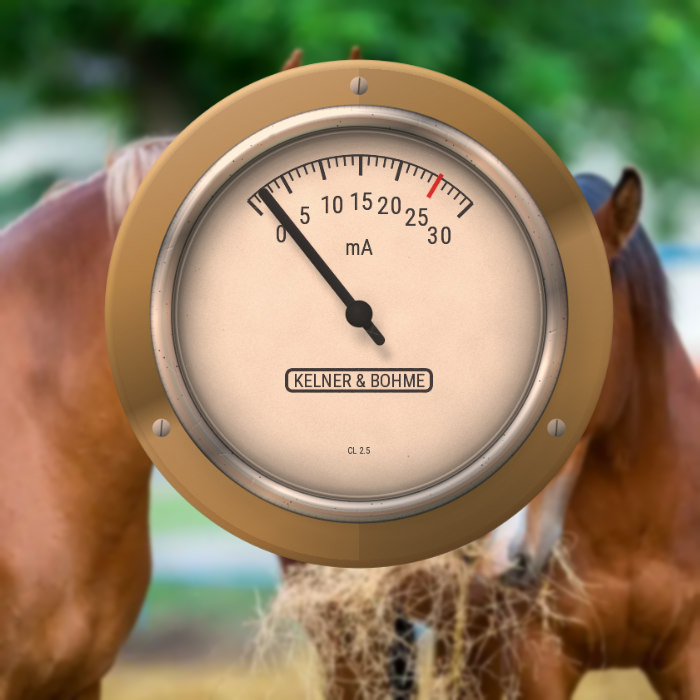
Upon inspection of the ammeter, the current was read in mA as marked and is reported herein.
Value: 2 mA
